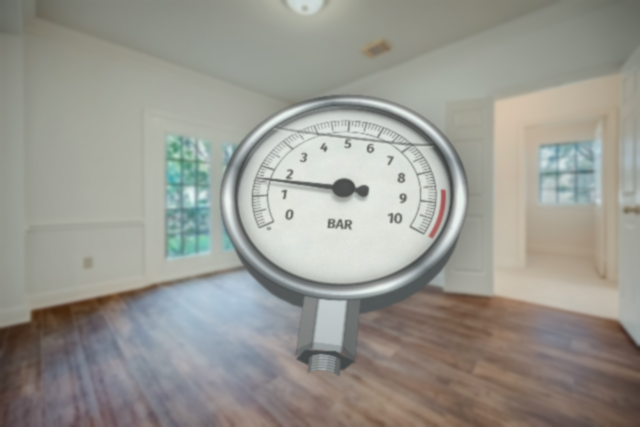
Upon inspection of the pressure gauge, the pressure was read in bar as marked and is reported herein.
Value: 1.5 bar
